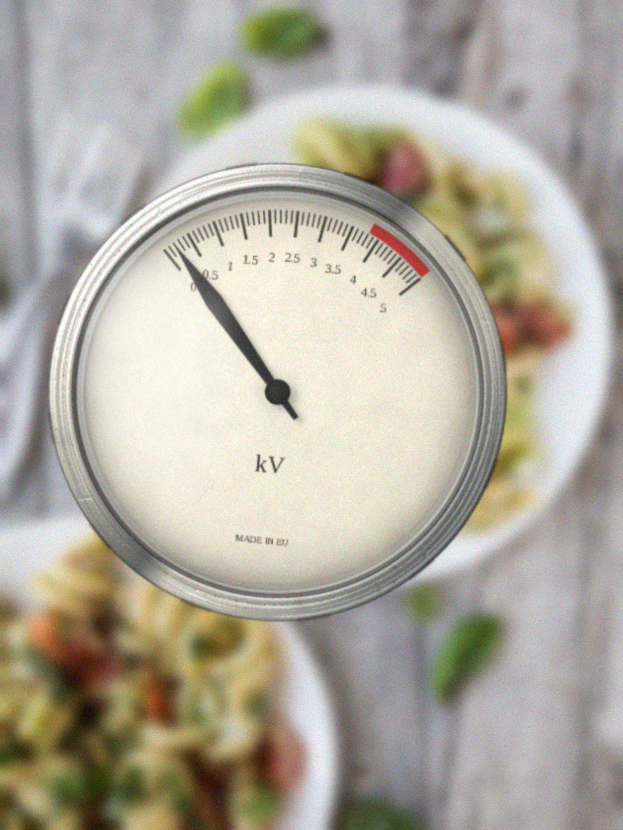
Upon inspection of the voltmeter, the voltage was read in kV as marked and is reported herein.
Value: 0.2 kV
